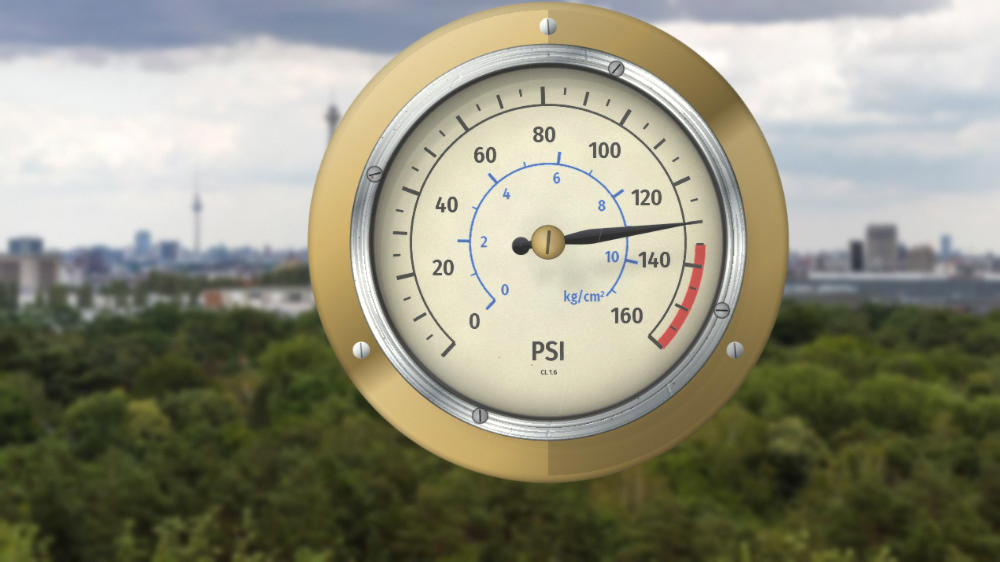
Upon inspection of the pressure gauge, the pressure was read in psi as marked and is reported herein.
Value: 130 psi
